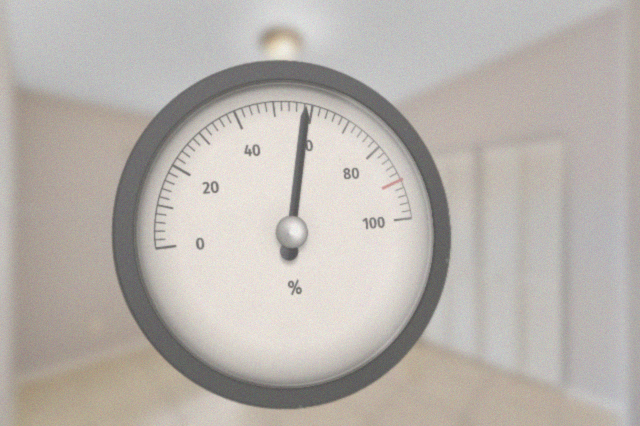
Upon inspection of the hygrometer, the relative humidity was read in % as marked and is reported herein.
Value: 58 %
